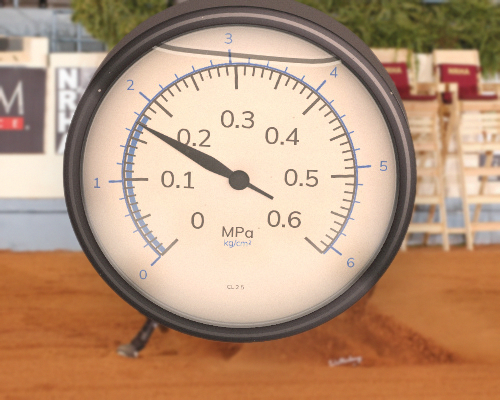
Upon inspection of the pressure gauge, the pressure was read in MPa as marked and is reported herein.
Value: 0.17 MPa
